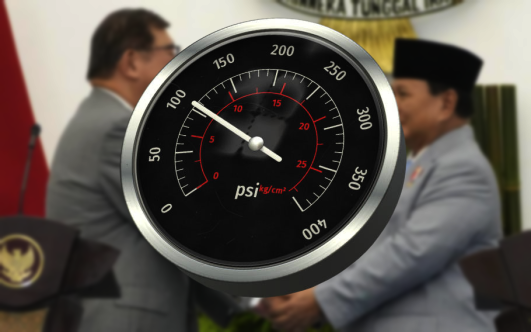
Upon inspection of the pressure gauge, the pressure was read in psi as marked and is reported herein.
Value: 105 psi
